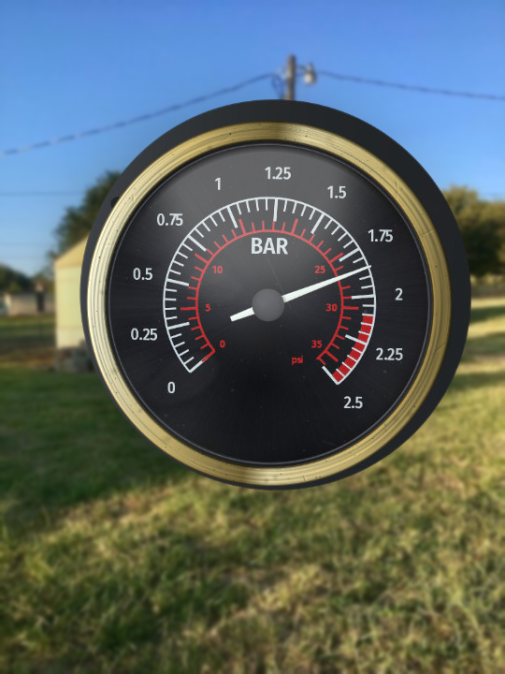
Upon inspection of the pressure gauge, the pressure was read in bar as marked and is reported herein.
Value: 1.85 bar
